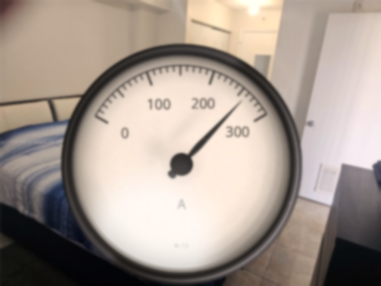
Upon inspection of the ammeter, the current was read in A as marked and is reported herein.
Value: 260 A
